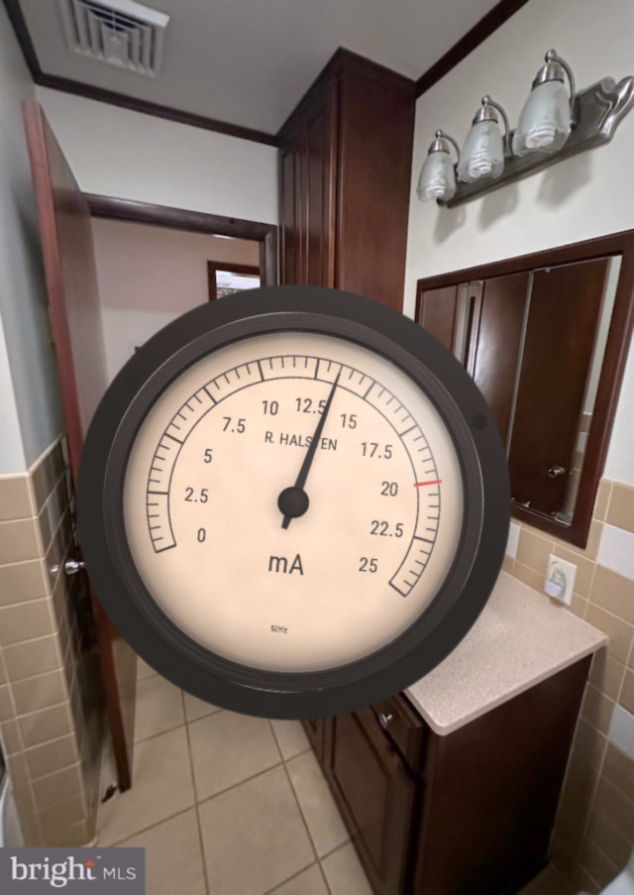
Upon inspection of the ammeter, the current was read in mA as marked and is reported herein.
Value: 13.5 mA
